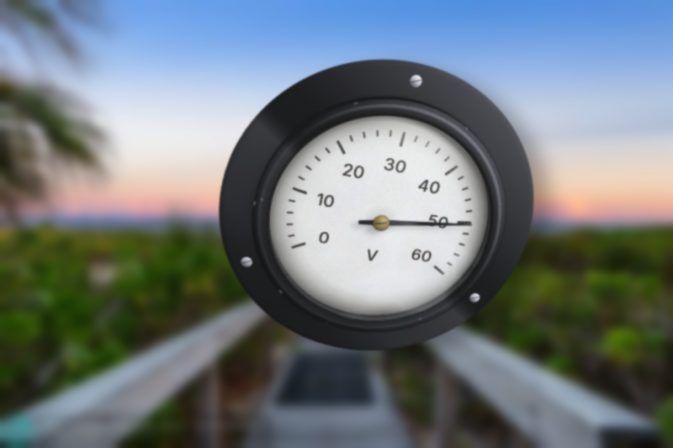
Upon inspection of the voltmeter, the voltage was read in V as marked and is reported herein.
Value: 50 V
